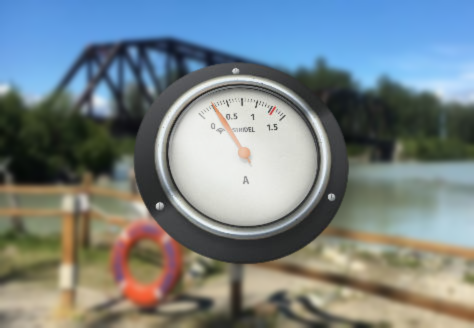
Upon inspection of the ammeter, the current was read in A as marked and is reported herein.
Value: 0.25 A
